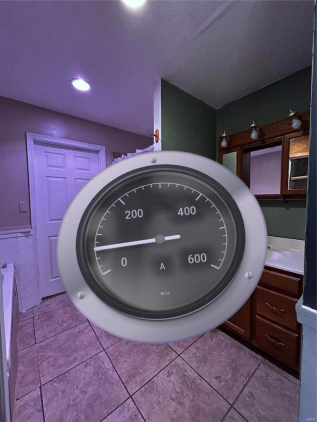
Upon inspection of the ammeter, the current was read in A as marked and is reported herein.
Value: 60 A
